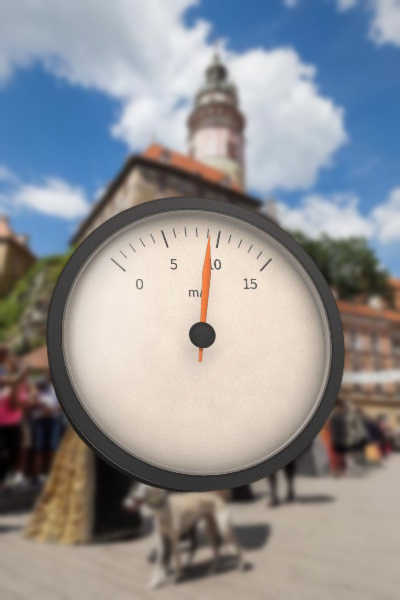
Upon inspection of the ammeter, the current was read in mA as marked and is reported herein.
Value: 9 mA
